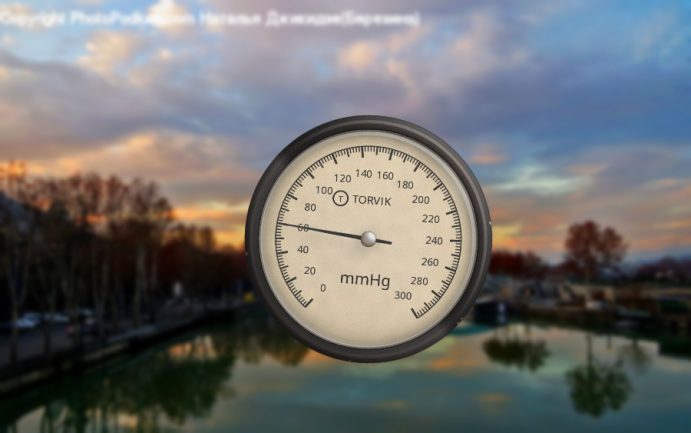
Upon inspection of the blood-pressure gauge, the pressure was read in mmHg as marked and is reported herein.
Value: 60 mmHg
